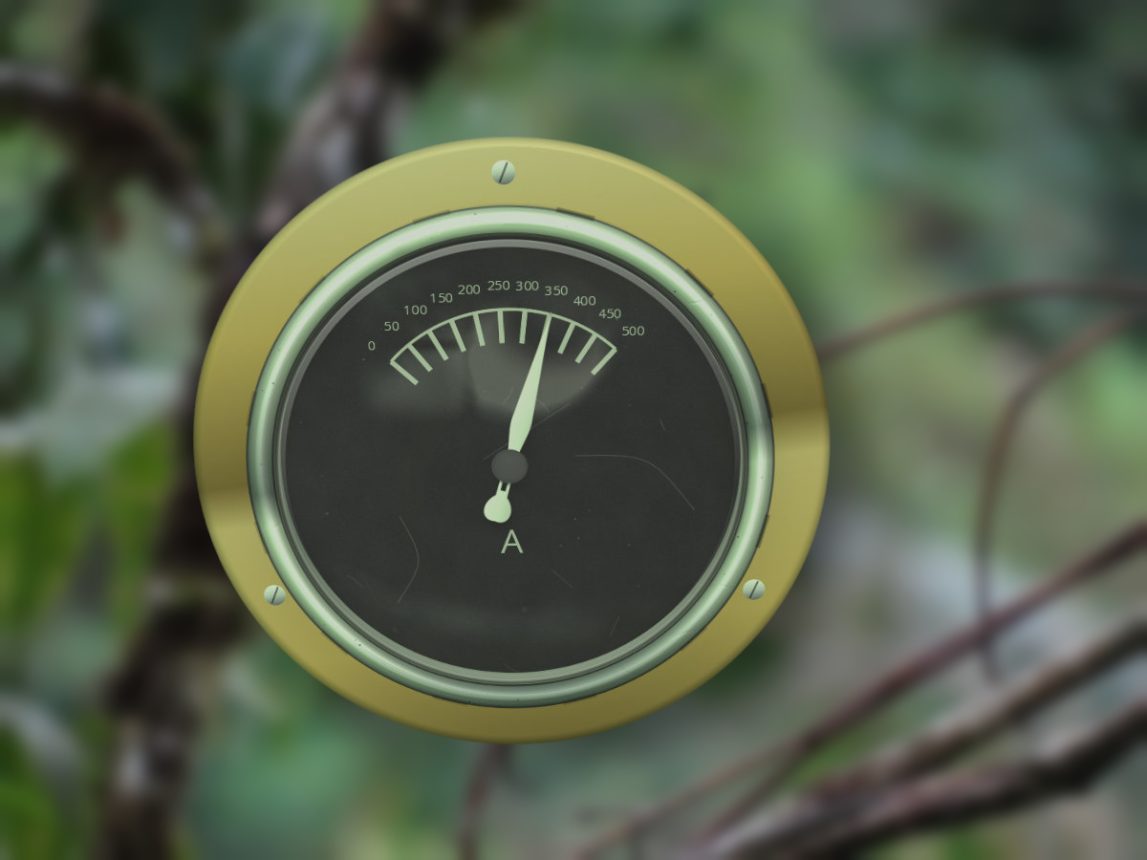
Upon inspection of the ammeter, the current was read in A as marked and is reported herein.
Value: 350 A
